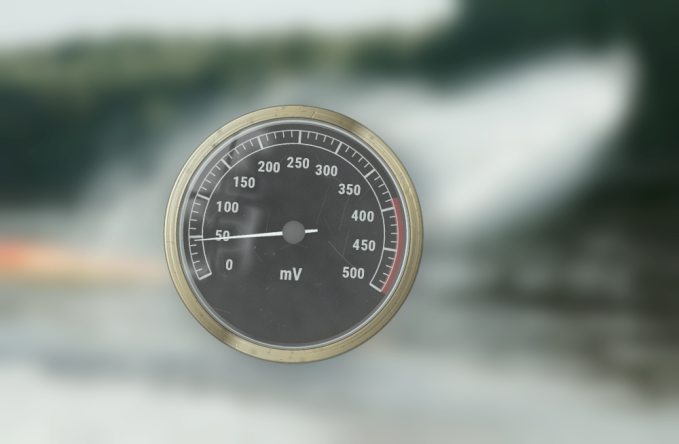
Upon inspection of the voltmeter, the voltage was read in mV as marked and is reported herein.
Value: 45 mV
